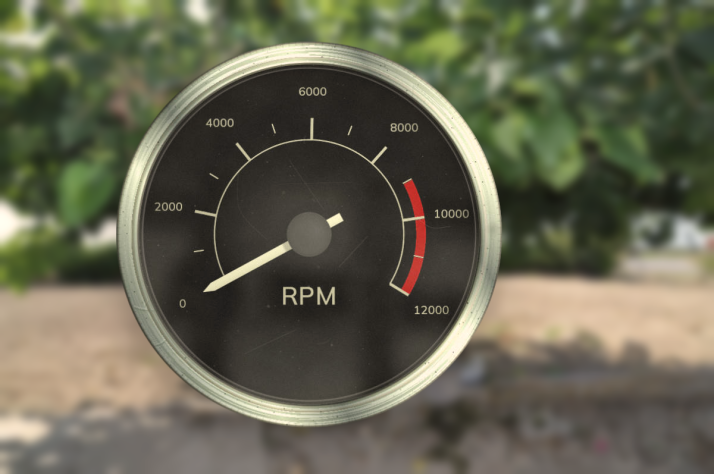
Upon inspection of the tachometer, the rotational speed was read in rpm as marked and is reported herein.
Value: 0 rpm
